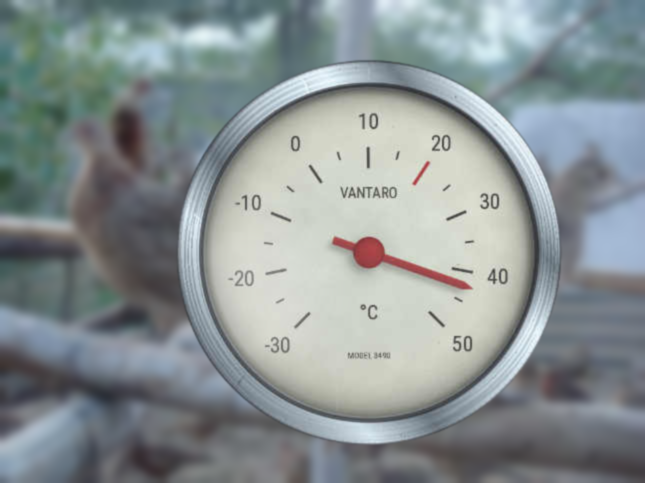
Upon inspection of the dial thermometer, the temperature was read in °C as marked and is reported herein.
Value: 42.5 °C
